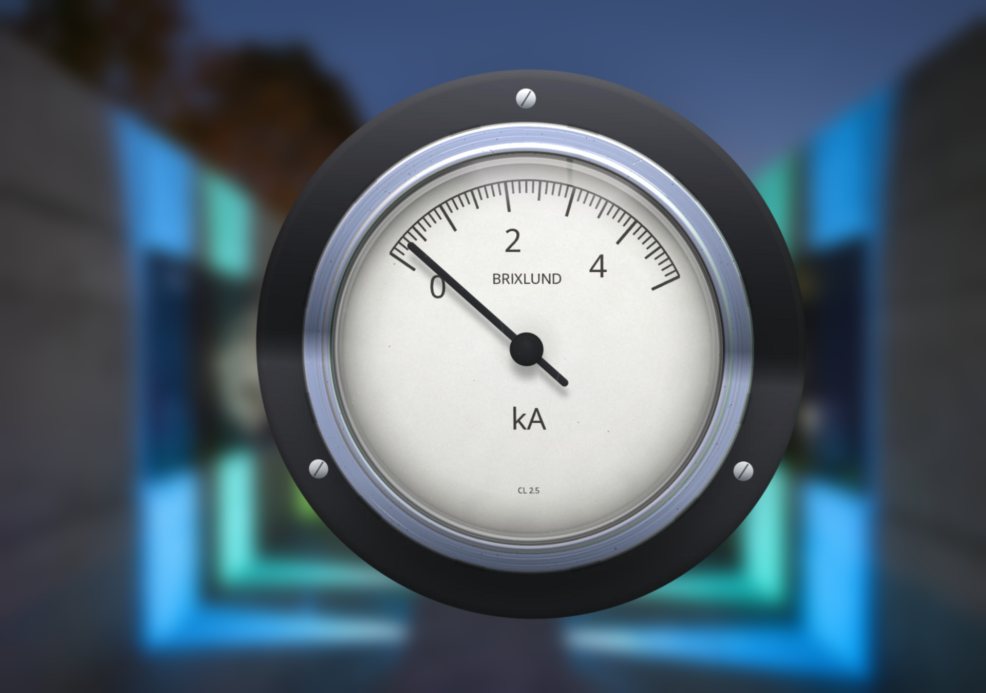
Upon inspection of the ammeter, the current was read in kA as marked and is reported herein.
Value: 0.3 kA
